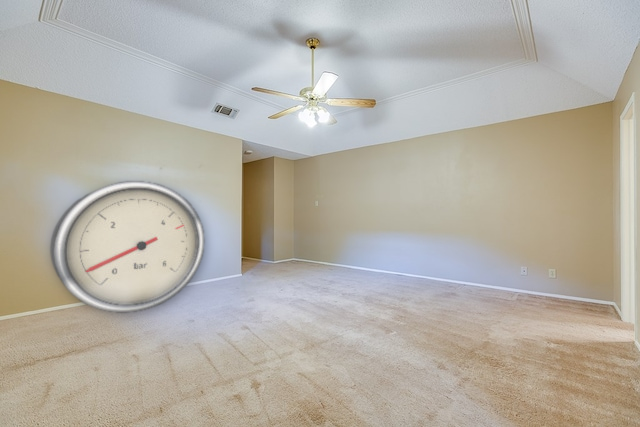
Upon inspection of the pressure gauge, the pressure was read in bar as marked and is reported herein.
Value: 0.5 bar
